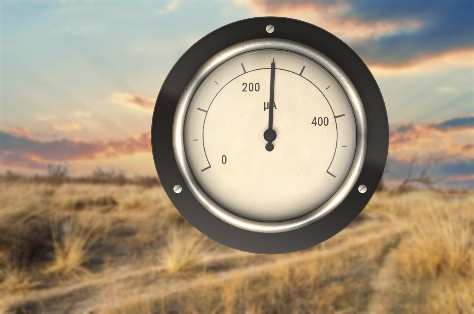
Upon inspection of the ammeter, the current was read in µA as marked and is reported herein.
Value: 250 µA
